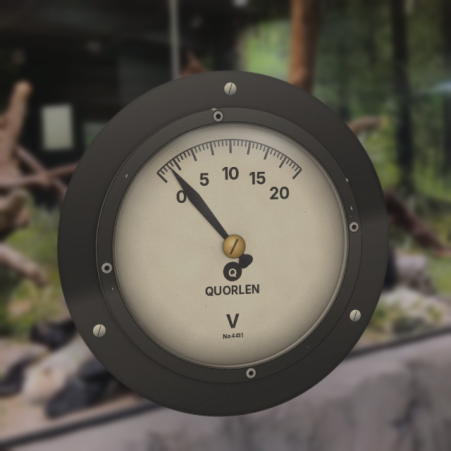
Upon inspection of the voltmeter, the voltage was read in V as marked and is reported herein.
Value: 1.5 V
